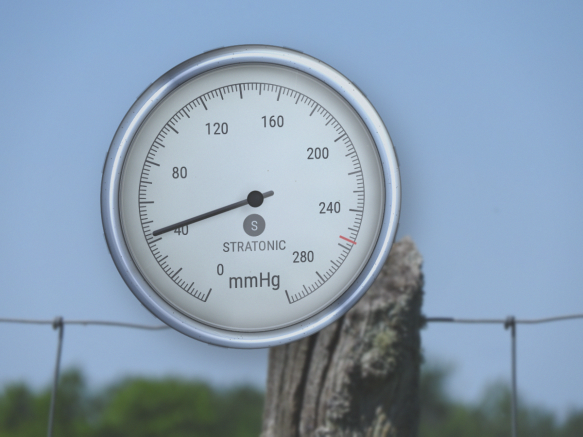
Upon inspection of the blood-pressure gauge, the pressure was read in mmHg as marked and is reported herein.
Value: 44 mmHg
